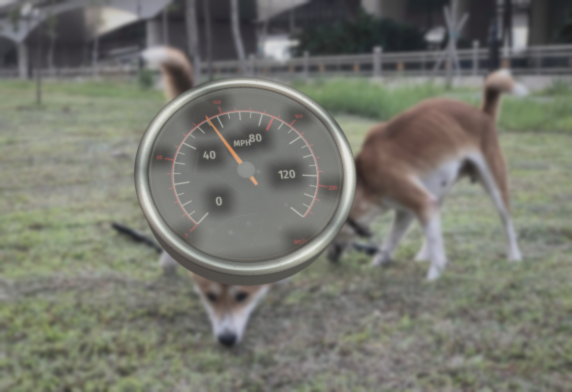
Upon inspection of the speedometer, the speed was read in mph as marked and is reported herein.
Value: 55 mph
